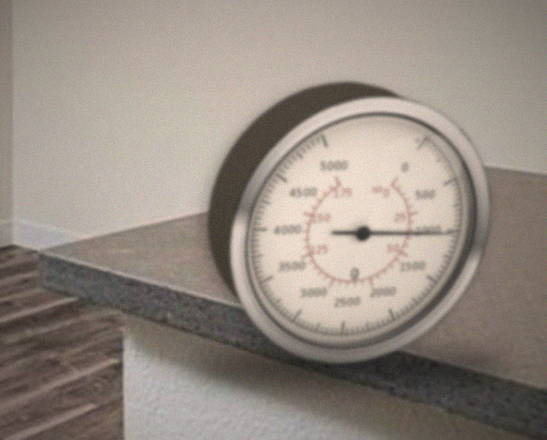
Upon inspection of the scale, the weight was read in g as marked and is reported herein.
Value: 1000 g
